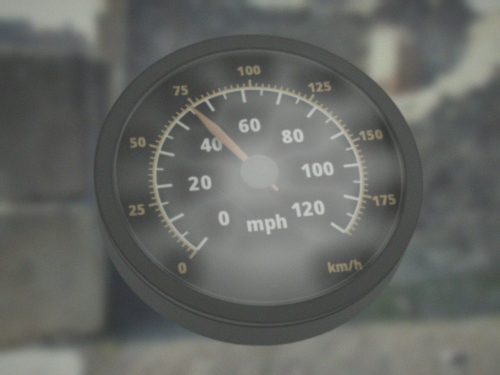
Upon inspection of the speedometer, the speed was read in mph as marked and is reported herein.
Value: 45 mph
